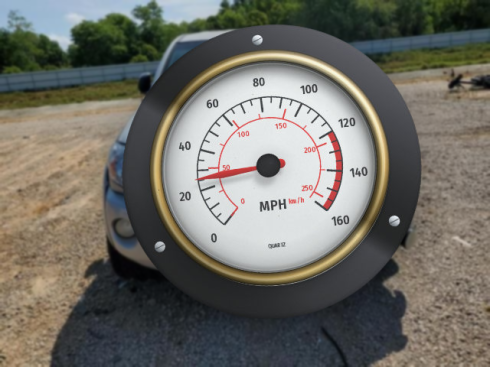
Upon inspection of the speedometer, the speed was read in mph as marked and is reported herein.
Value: 25 mph
